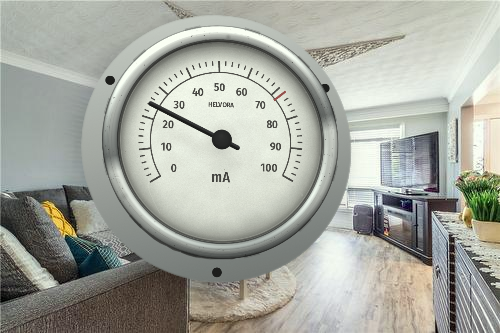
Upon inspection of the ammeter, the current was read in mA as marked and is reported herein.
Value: 24 mA
